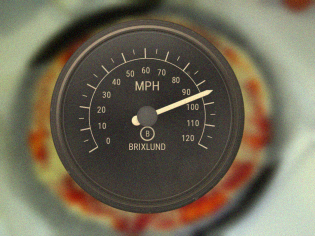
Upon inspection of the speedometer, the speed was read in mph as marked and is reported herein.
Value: 95 mph
